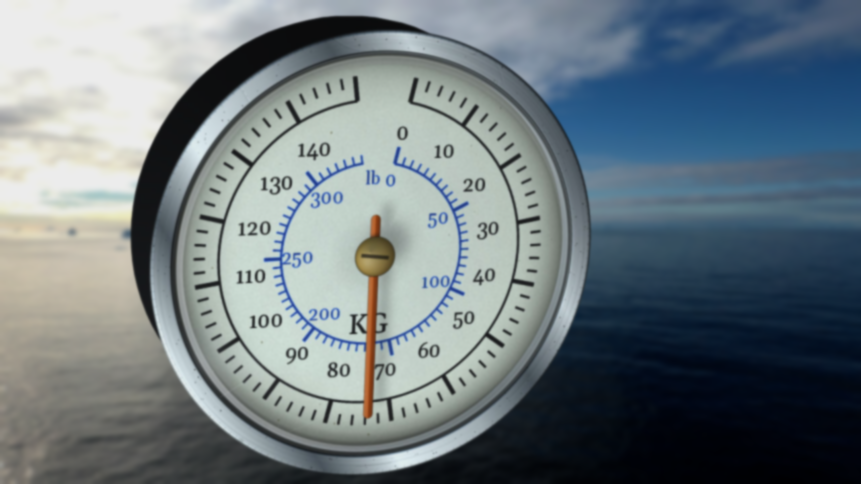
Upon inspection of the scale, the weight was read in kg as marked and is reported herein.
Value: 74 kg
